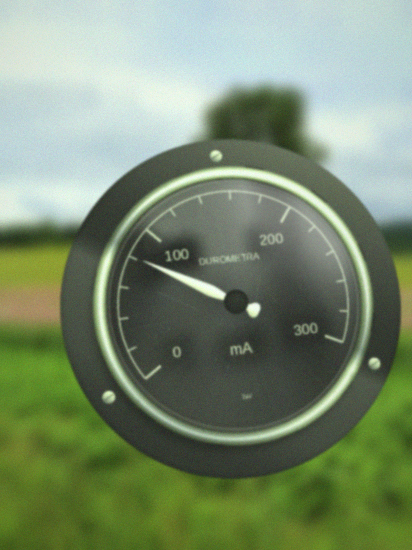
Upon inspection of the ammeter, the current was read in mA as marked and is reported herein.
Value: 80 mA
